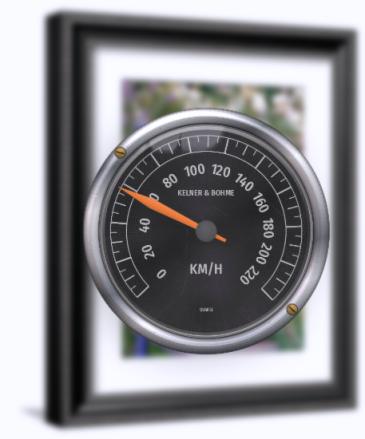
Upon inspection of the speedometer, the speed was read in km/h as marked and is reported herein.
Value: 57.5 km/h
